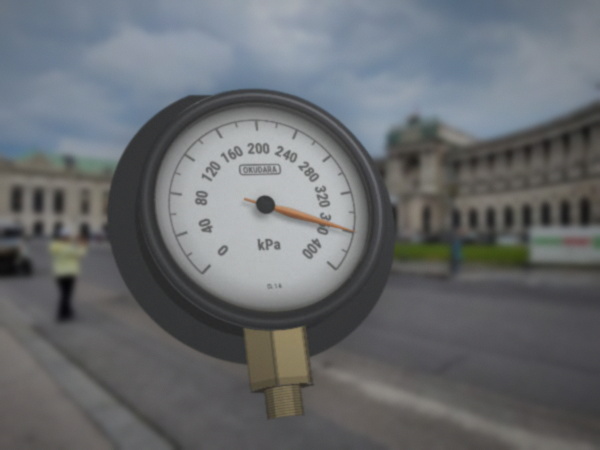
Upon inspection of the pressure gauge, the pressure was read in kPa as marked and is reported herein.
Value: 360 kPa
